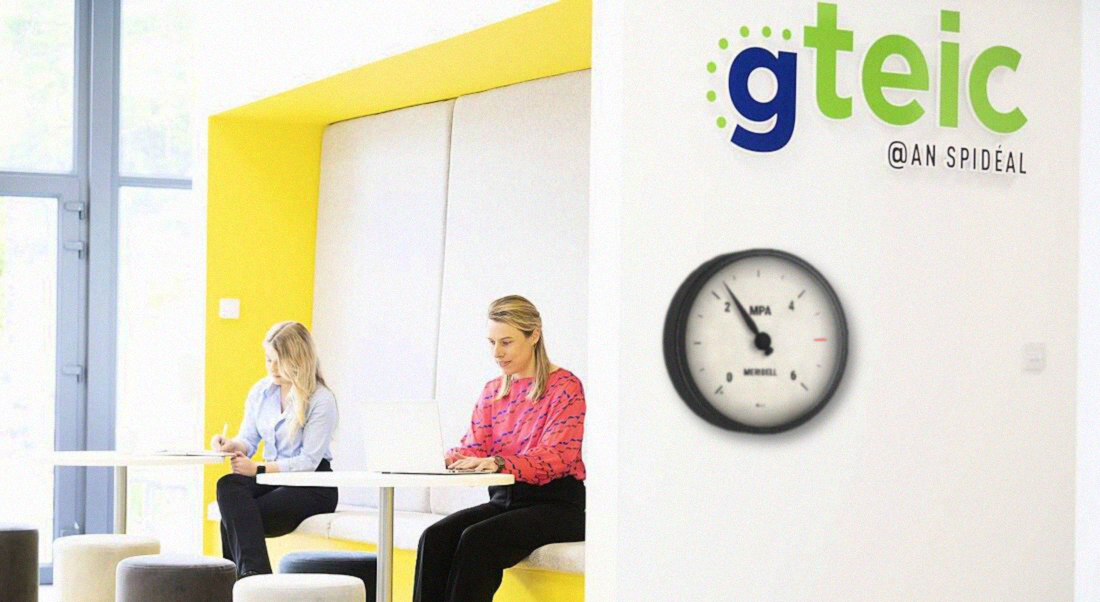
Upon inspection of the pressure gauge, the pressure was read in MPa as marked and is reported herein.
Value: 2.25 MPa
